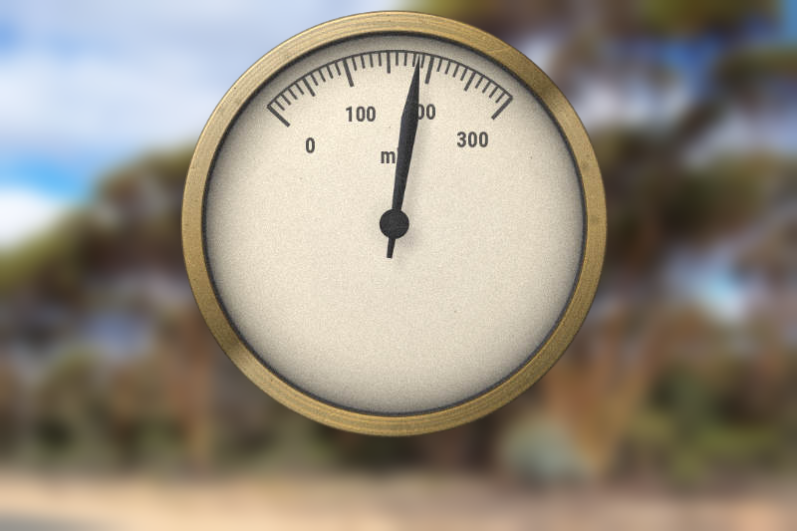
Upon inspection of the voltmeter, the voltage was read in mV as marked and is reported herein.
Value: 185 mV
